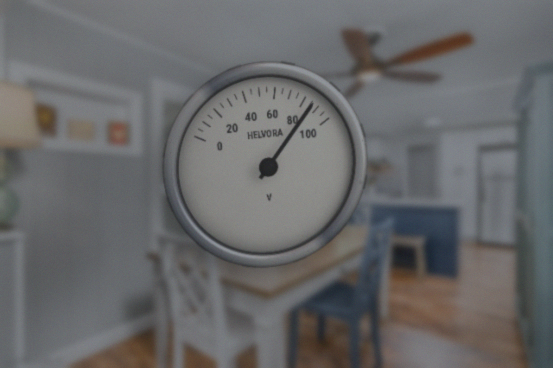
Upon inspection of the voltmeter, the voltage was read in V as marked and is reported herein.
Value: 85 V
